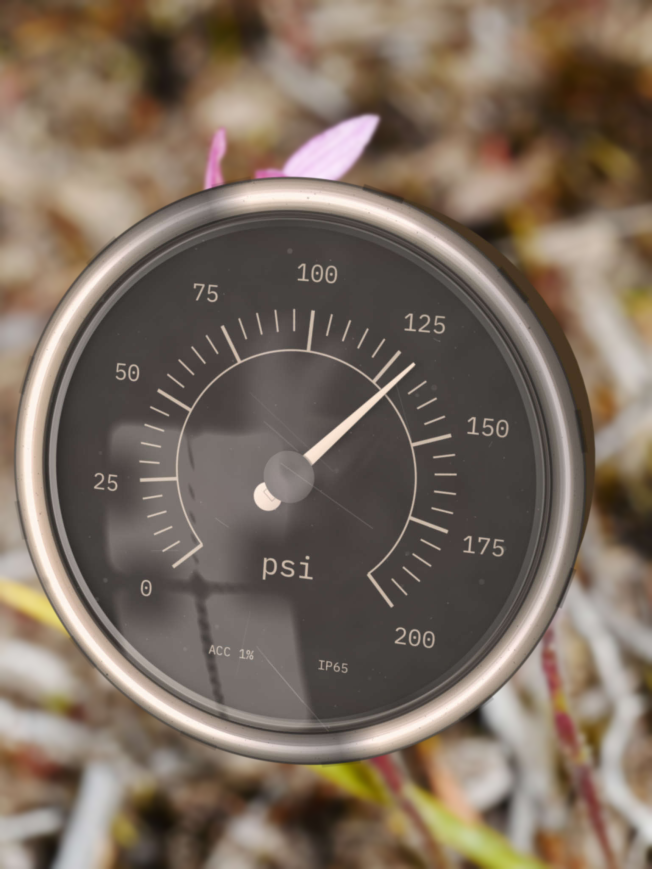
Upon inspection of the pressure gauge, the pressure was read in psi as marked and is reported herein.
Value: 130 psi
